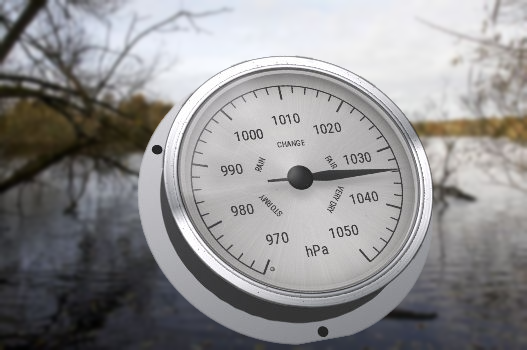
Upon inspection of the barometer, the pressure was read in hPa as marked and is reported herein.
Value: 1034 hPa
